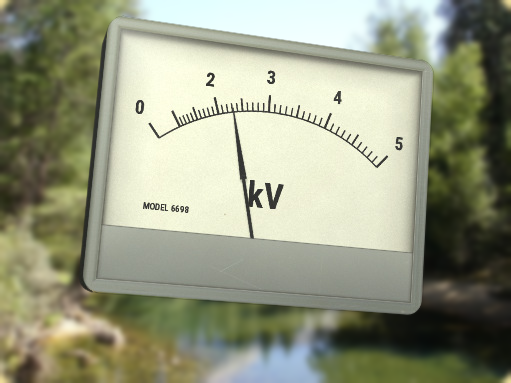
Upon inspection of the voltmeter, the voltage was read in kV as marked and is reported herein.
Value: 2.3 kV
